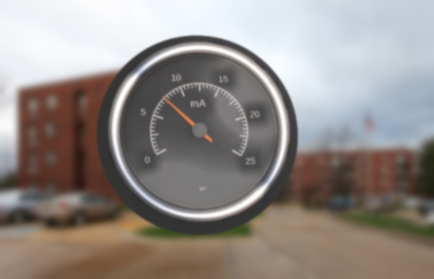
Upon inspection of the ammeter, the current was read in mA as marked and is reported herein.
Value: 7.5 mA
